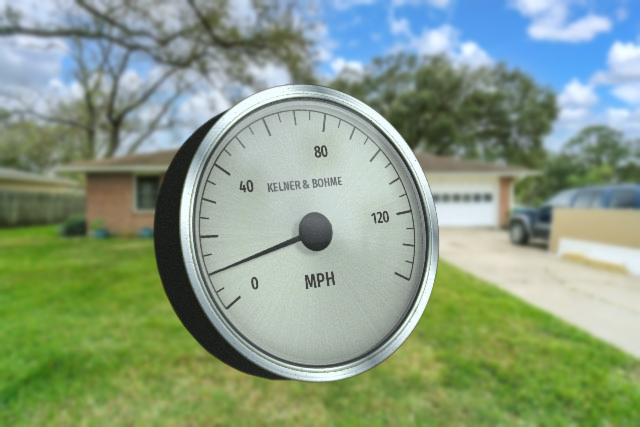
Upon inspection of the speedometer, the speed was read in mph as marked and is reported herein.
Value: 10 mph
